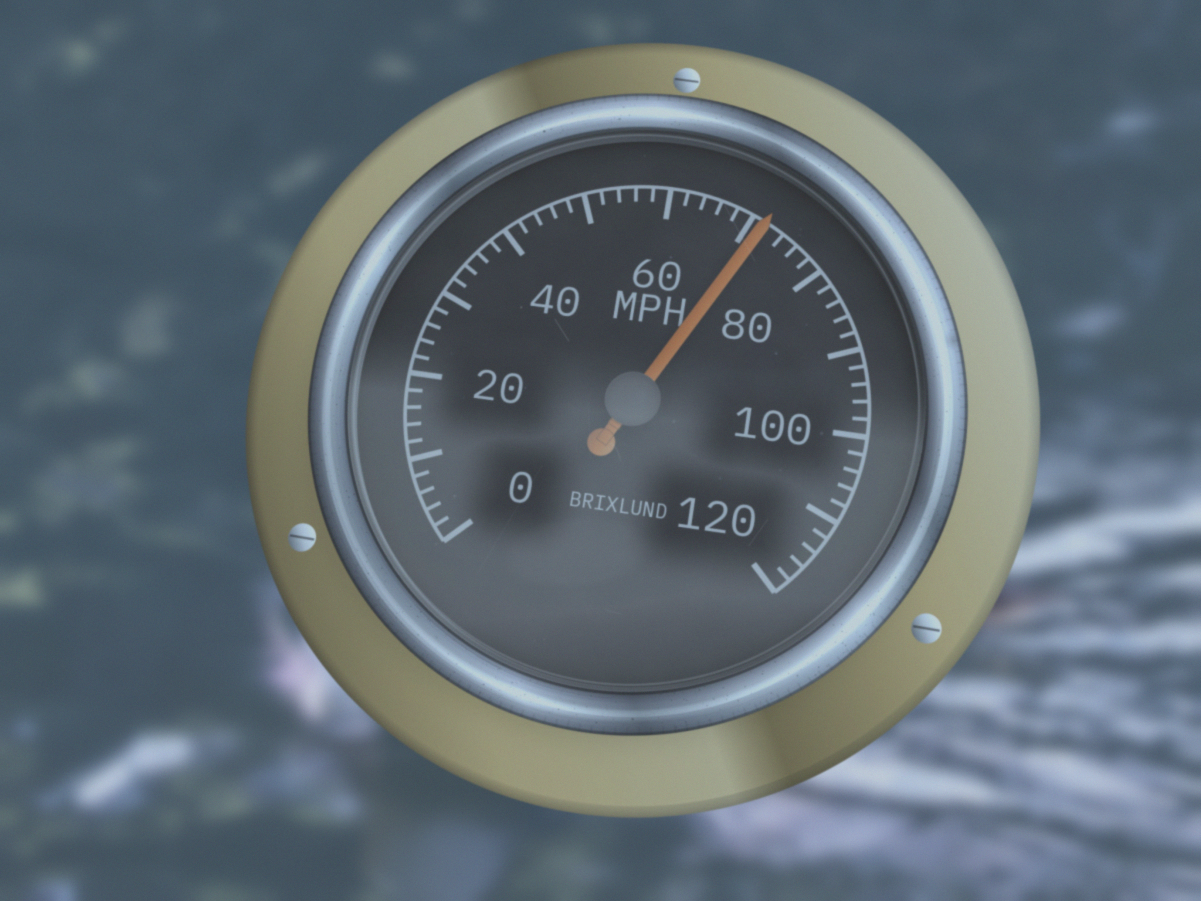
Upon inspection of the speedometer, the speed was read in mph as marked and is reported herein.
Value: 72 mph
